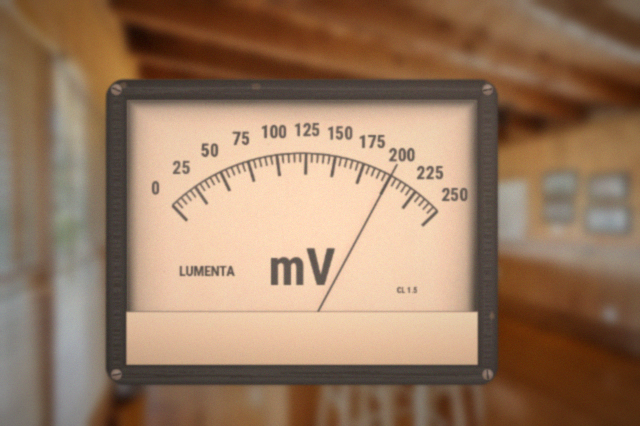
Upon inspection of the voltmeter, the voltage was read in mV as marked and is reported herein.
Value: 200 mV
